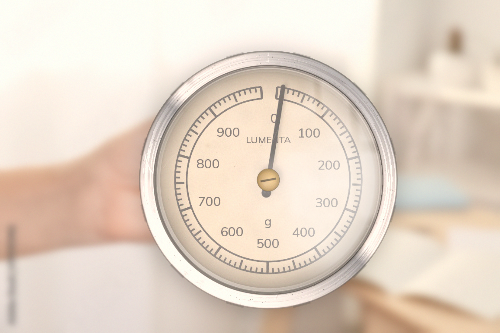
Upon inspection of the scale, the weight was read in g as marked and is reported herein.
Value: 10 g
